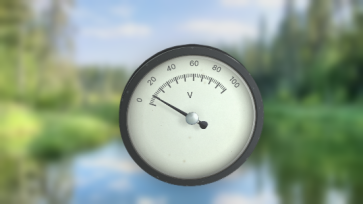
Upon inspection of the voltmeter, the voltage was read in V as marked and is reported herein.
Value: 10 V
